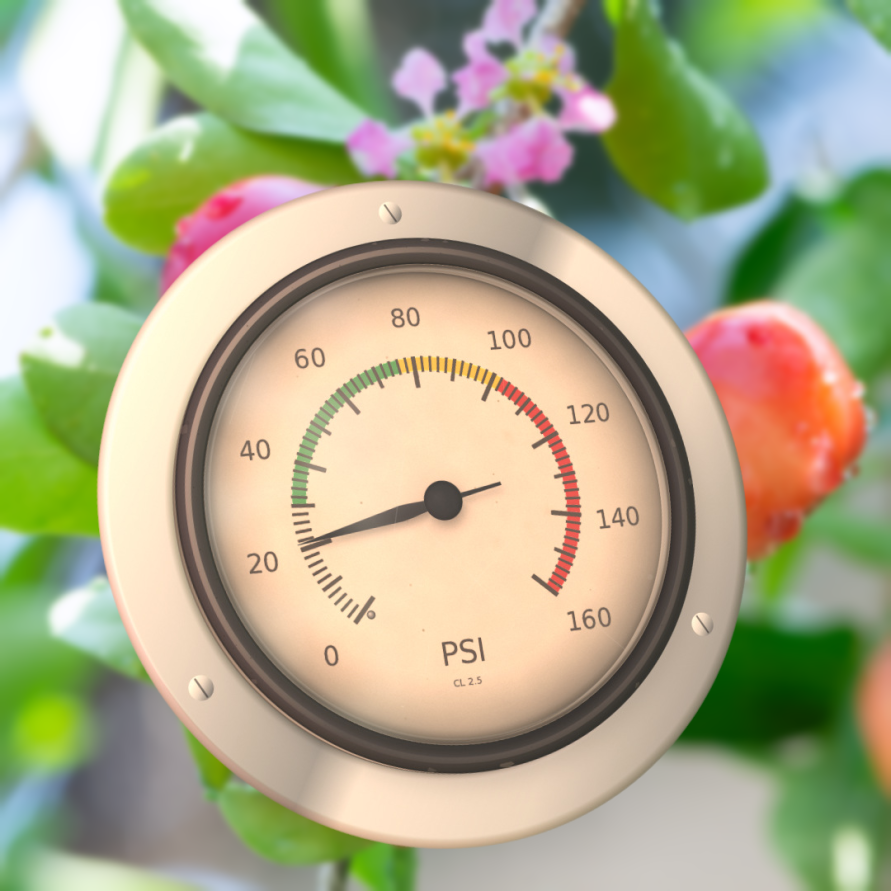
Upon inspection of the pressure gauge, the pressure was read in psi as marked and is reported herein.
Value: 21 psi
